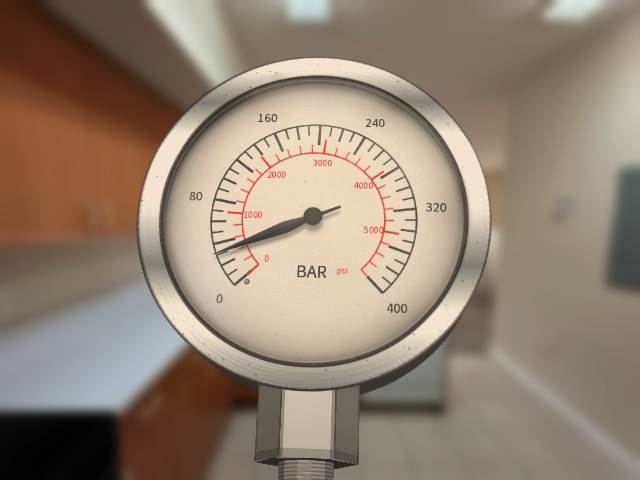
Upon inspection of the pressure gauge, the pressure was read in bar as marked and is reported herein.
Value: 30 bar
